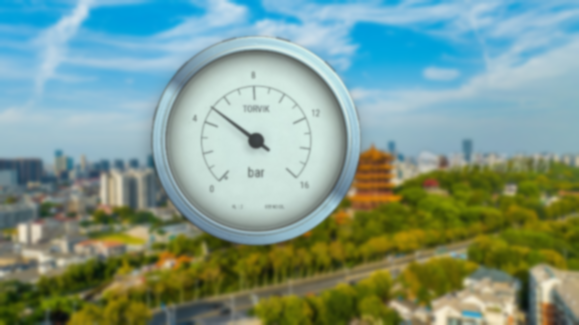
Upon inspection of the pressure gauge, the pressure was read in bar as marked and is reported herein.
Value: 5 bar
